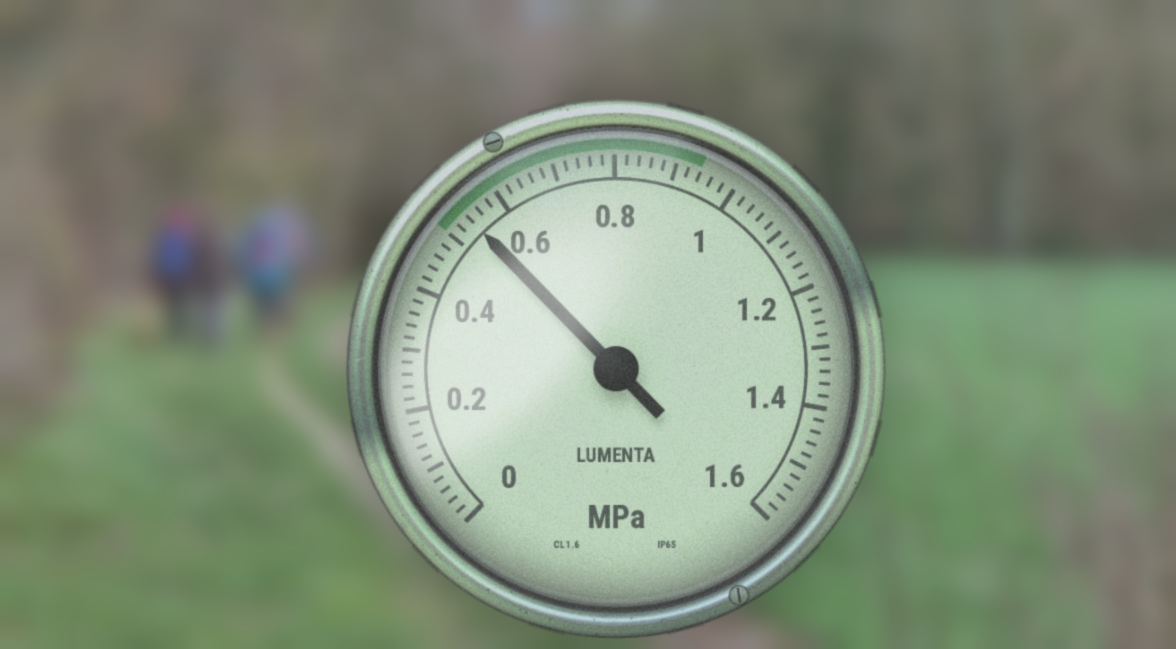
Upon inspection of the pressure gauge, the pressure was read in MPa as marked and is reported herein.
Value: 0.54 MPa
